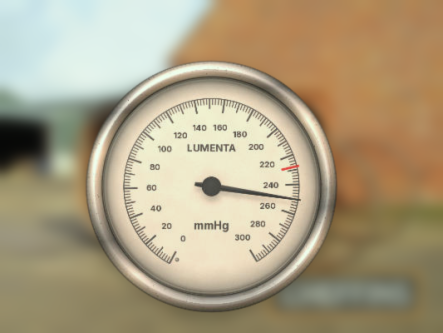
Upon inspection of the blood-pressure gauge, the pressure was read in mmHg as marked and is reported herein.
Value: 250 mmHg
